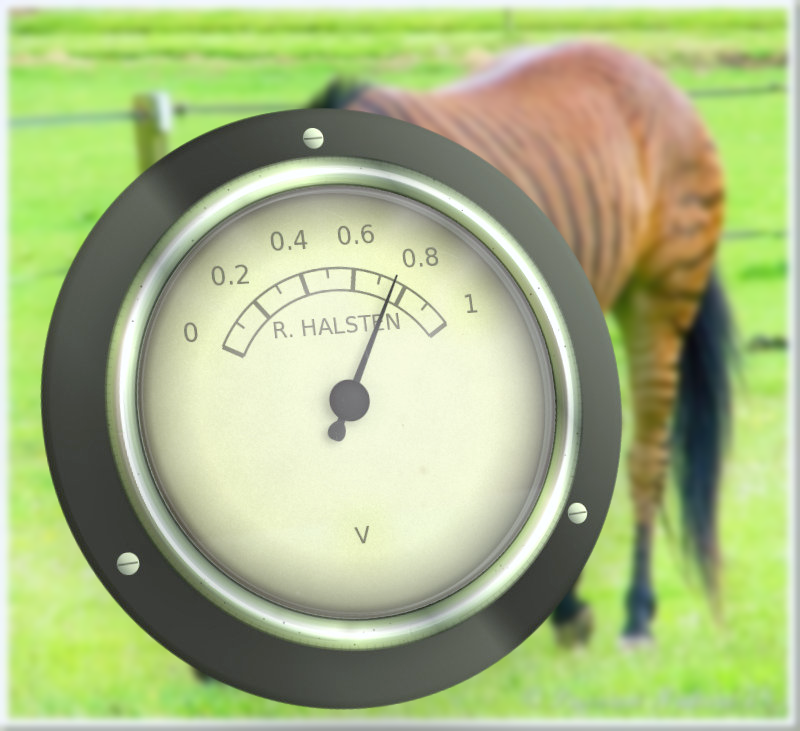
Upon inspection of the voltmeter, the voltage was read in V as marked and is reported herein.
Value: 0.75 V
